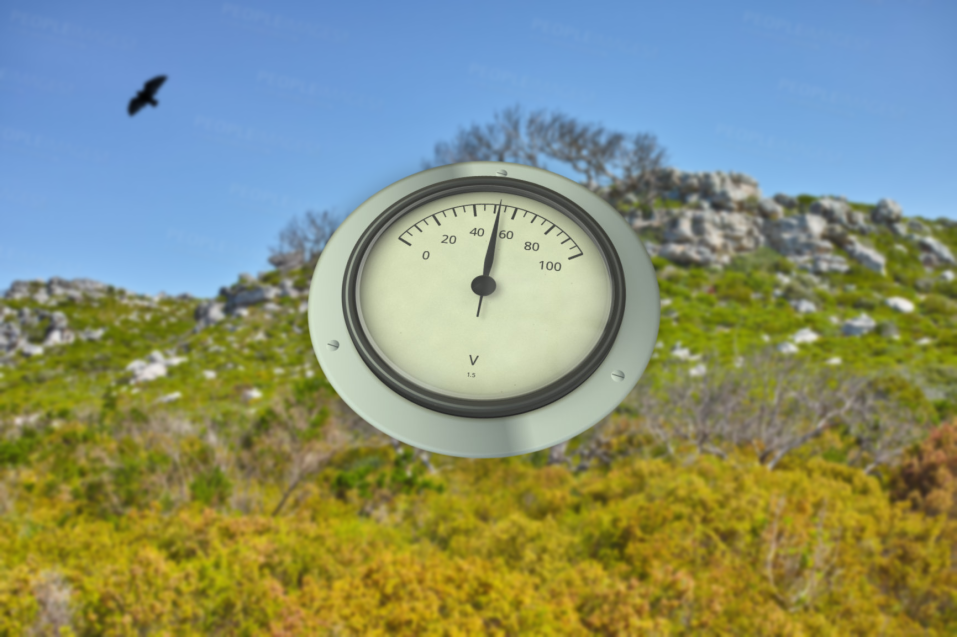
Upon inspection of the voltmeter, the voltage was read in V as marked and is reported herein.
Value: 52.5 V
